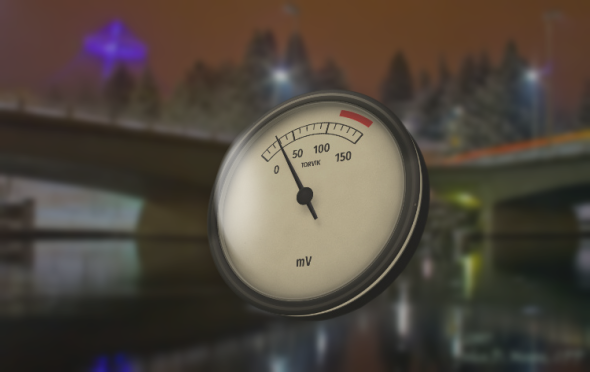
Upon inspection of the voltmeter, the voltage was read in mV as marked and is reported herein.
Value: 30 mV
